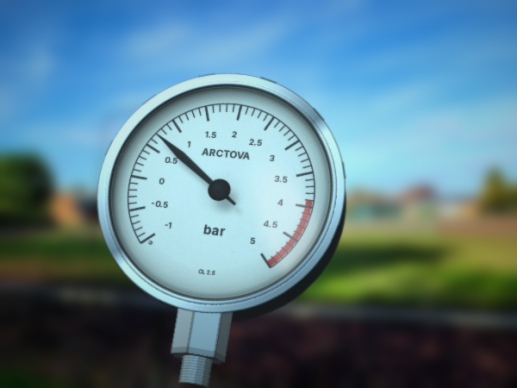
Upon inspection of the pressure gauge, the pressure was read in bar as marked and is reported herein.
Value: 0.7 bar
